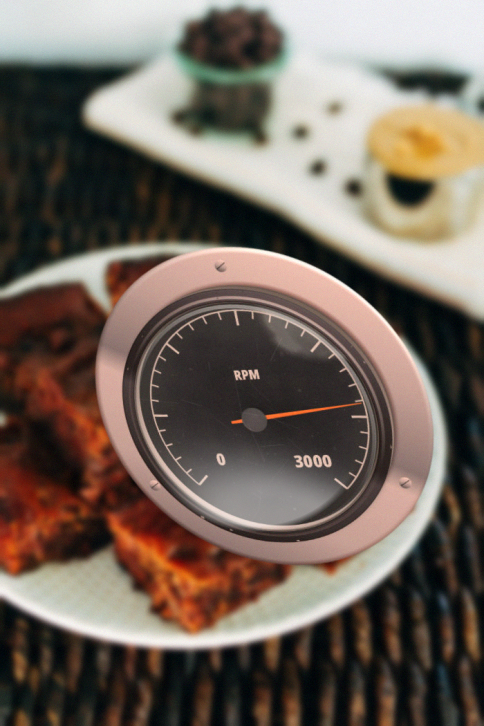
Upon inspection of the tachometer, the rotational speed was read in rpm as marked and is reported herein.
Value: 2400 rpm
